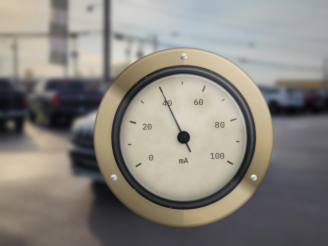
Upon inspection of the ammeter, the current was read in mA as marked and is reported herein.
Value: 40 mA
